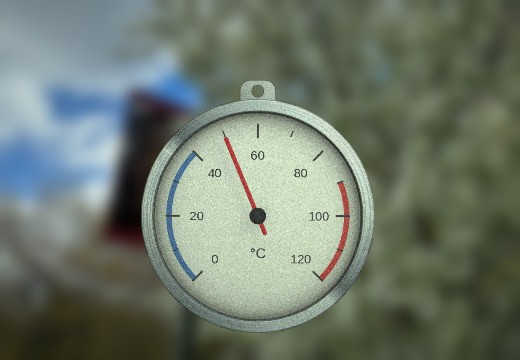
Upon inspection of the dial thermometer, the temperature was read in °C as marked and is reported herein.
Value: 50 °C
